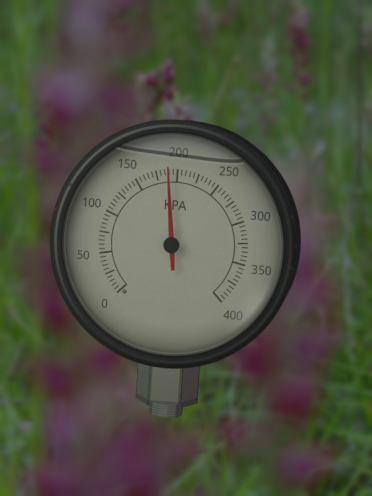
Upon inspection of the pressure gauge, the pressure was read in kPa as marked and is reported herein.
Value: 190 kPa
